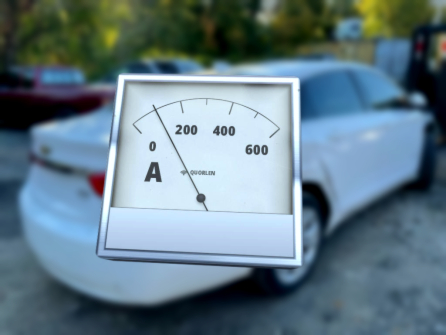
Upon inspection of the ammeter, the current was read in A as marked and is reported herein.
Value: 100 A
